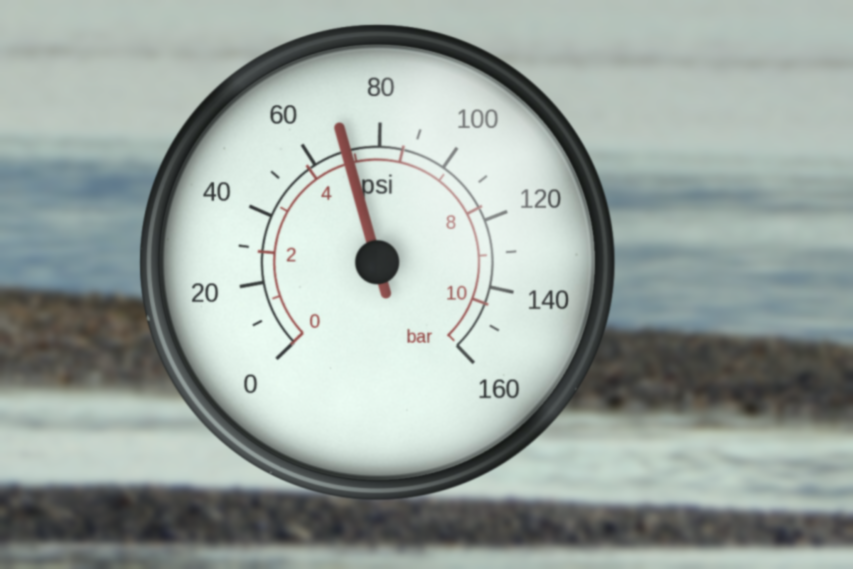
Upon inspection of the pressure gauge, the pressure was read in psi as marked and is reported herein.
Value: 70 psi
